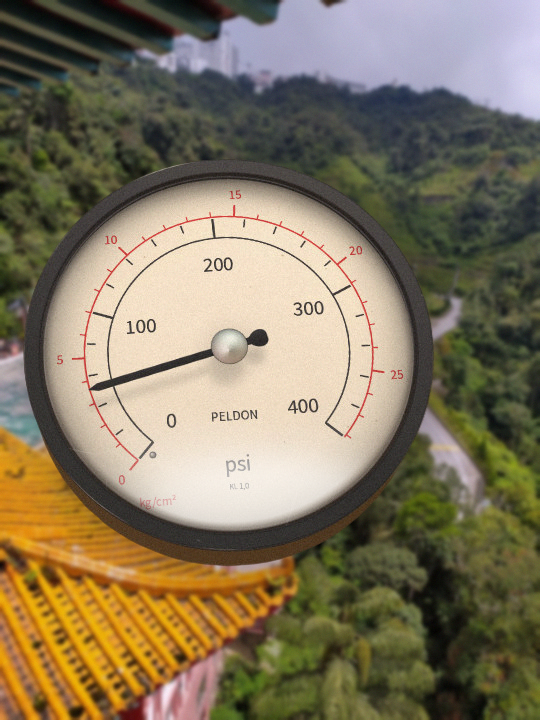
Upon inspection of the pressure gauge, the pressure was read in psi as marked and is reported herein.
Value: 50 psi
